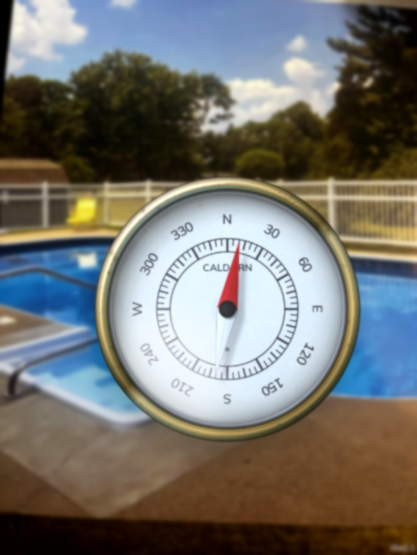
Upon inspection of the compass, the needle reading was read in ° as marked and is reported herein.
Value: 10 °
